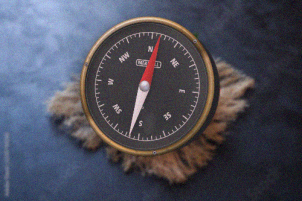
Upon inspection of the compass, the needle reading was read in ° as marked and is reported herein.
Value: 10 °
